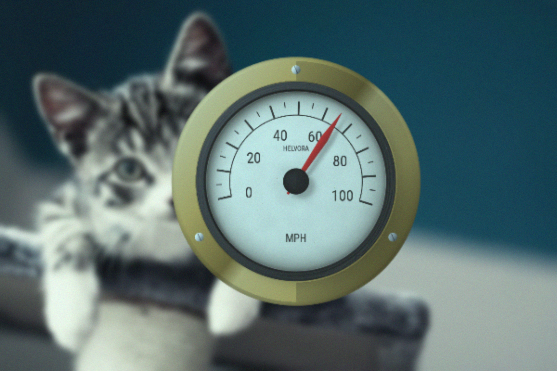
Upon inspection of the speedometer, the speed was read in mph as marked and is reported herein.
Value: 65 mph
